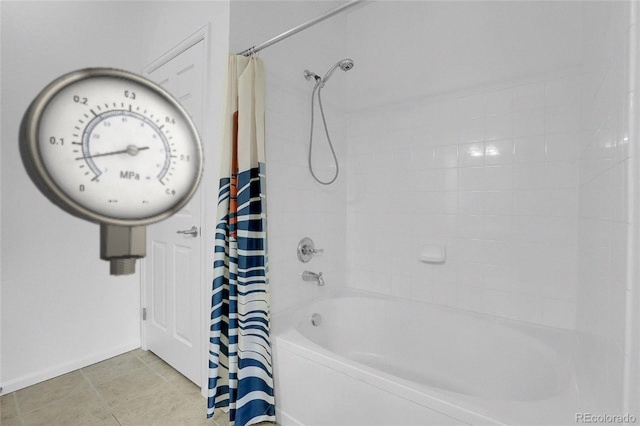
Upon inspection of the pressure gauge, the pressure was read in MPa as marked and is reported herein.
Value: 0.06 MPa
